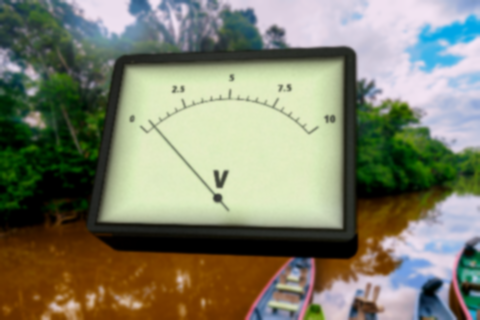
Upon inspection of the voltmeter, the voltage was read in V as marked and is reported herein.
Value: 0.5 V
